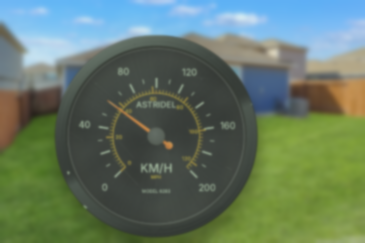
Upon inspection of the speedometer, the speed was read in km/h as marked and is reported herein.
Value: 60 km/h
